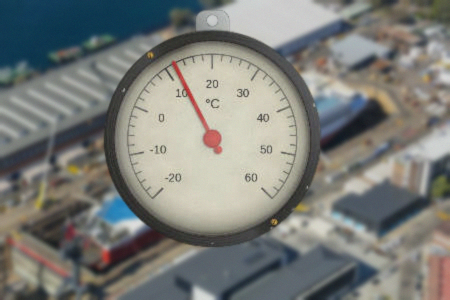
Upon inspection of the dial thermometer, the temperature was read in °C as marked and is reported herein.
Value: 12 °C
